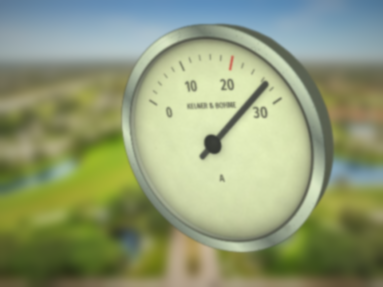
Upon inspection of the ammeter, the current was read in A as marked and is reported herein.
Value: 27 A
